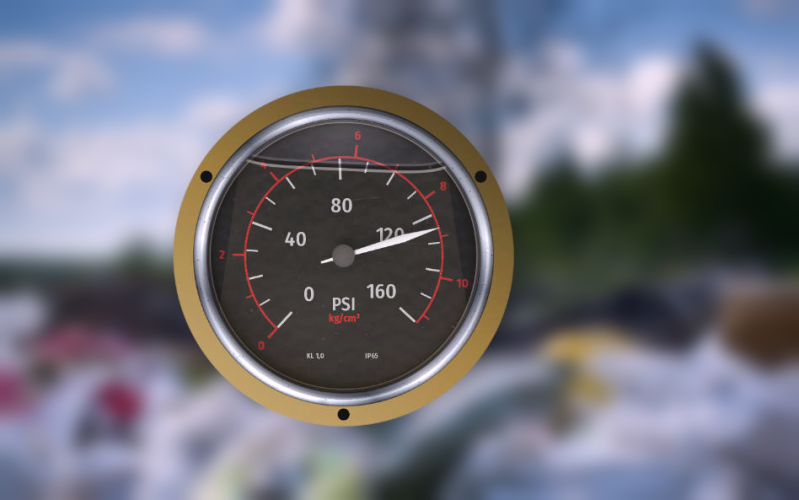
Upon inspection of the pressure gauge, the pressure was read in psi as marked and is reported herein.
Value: 125 psi
